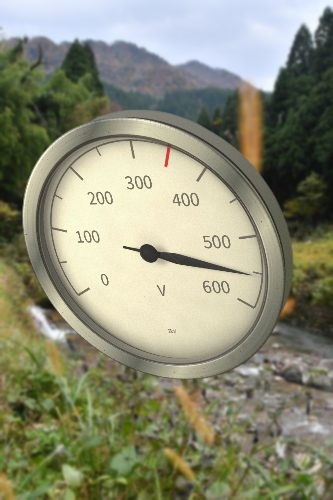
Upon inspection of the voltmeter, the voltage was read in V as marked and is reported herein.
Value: 550 V
